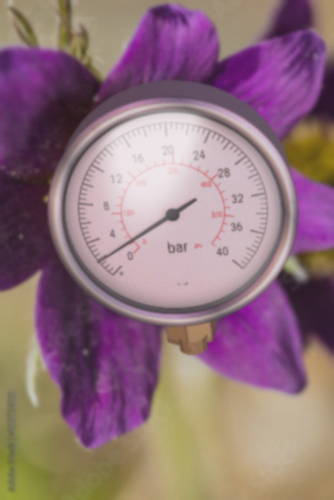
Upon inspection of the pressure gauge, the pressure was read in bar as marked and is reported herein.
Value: 2 bar
